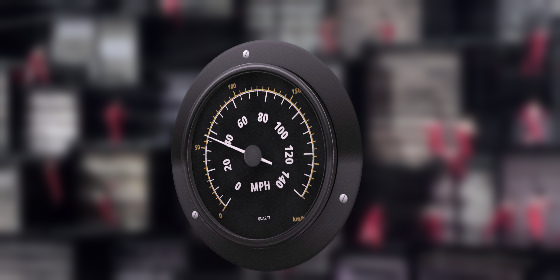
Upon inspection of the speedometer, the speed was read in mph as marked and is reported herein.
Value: 37.5 mph
